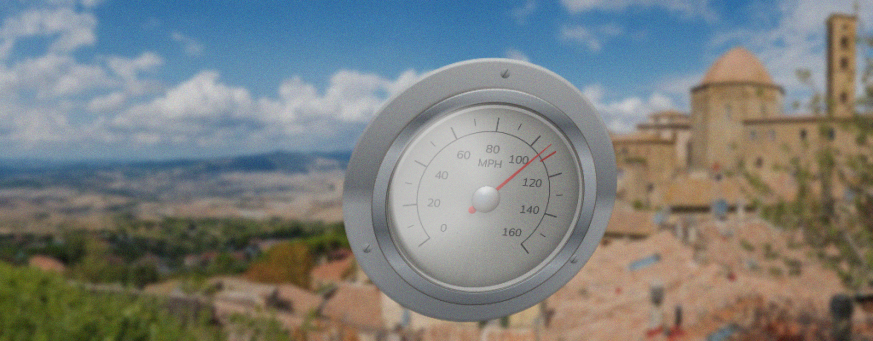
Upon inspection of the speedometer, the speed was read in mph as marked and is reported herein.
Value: 105 mph
